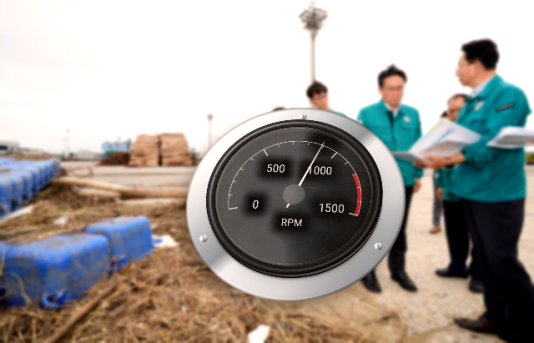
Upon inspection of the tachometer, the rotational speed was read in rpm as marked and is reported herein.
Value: 900 rpm
